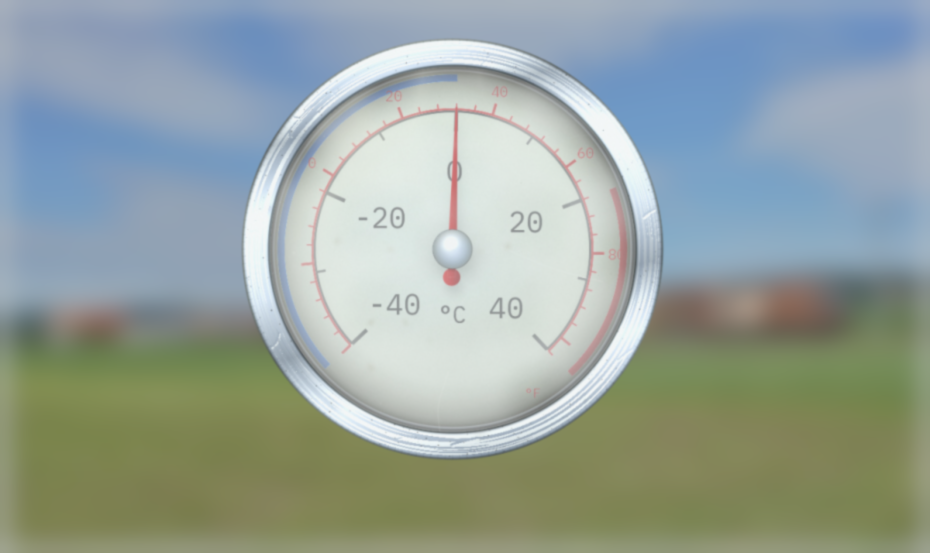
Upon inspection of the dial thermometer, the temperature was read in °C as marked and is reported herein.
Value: 0 °C
